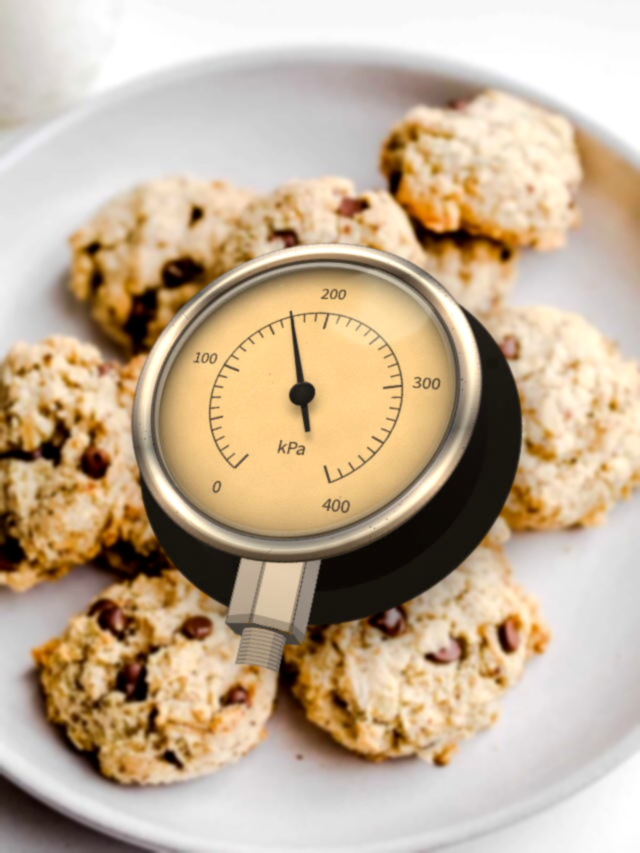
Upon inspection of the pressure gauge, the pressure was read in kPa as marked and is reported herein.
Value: 170 kPa
